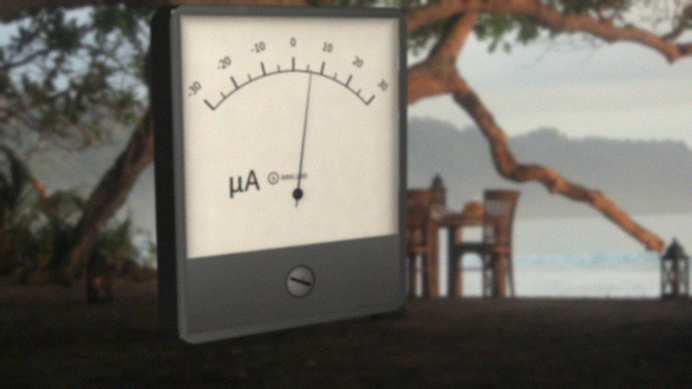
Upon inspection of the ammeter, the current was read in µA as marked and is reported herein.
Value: 5 µA
